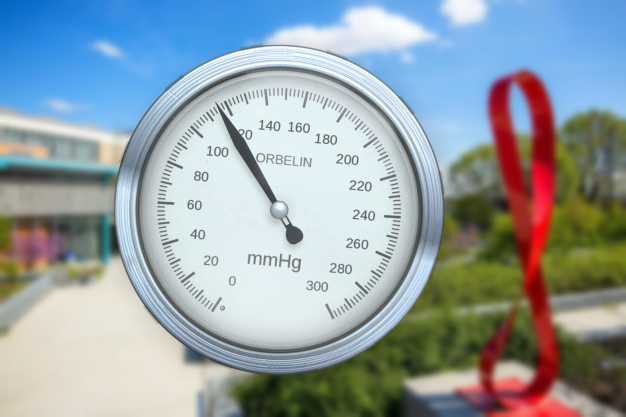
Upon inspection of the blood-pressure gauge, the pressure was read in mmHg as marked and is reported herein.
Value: 116 mmHg
